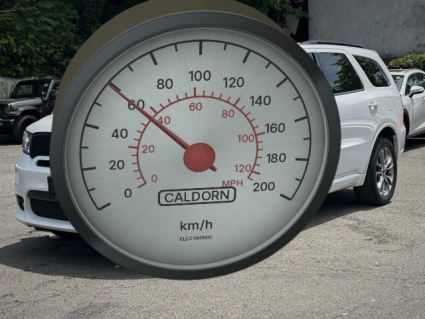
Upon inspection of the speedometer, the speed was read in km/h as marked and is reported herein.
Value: 60 km/h
